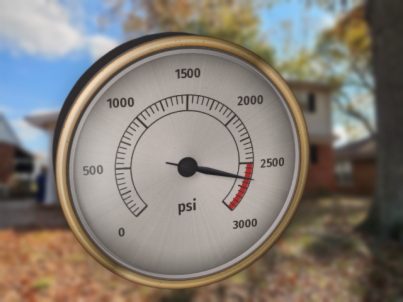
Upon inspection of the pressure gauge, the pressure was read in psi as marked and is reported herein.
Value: 2650 psi
